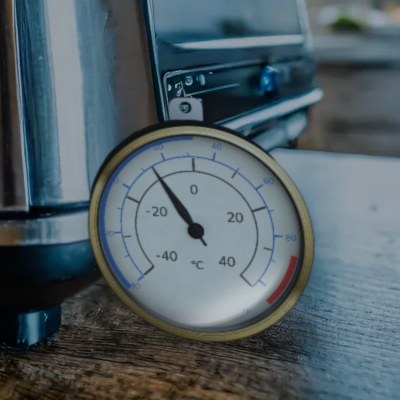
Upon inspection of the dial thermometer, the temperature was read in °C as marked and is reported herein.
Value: -10 °C
